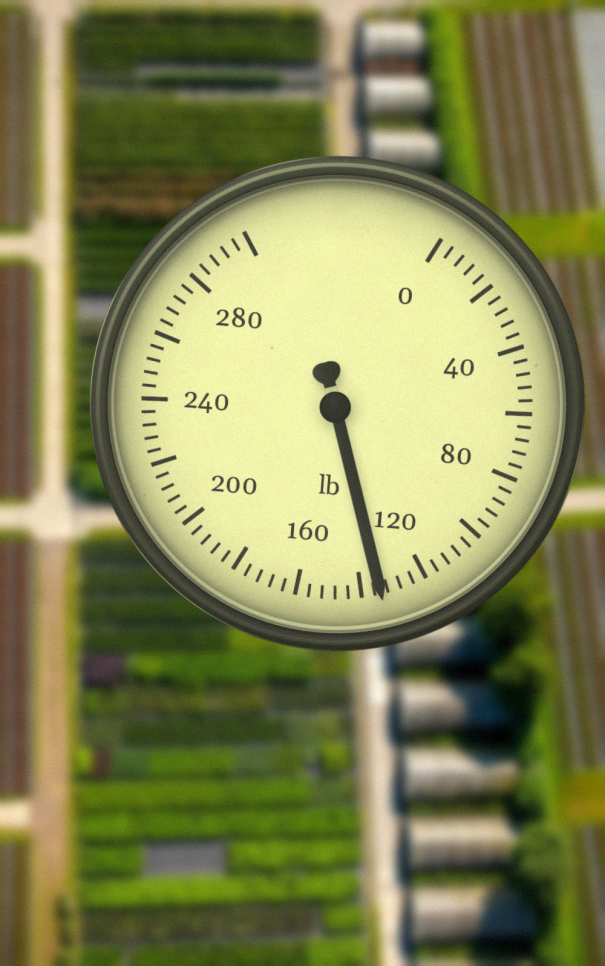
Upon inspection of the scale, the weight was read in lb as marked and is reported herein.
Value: 134 lb
